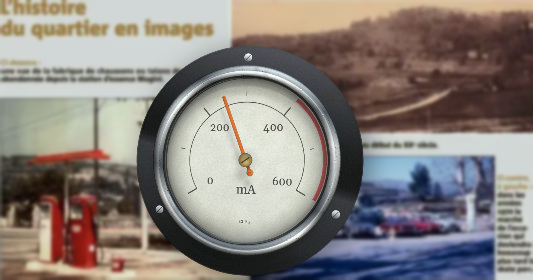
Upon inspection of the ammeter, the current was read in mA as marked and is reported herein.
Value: 250 mA
